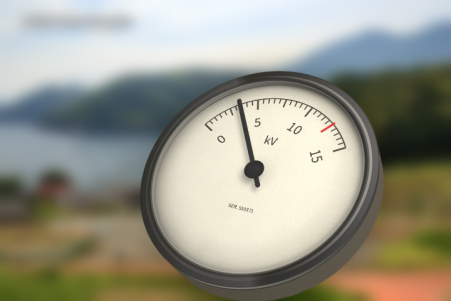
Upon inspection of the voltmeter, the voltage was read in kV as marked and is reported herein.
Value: 3.5 kV
